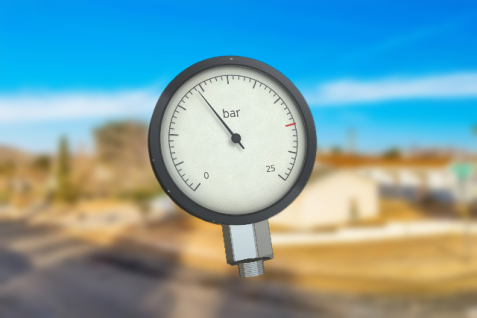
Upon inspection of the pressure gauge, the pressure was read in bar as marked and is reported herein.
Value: 9.5 bar
